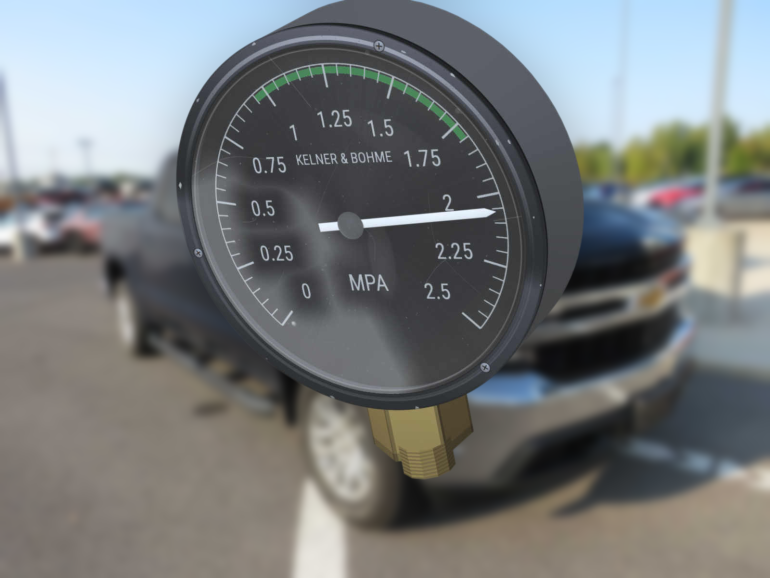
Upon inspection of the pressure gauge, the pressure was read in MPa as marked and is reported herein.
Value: 2.05 MPa
